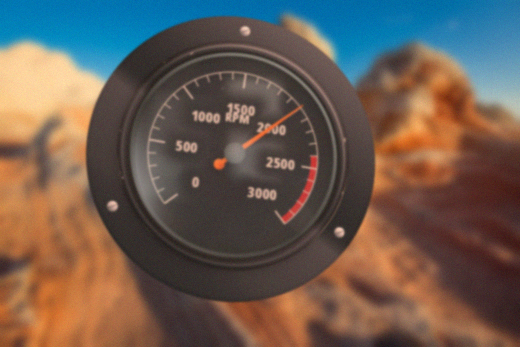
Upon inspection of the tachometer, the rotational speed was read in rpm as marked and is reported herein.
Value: 2000 rpm
